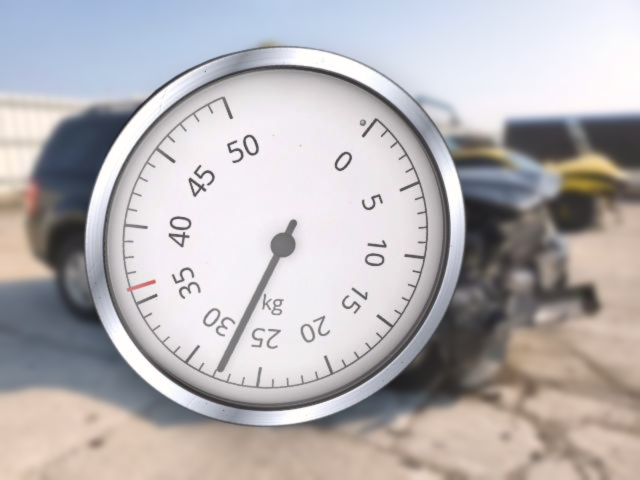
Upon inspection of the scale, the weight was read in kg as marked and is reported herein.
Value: 28 kg
